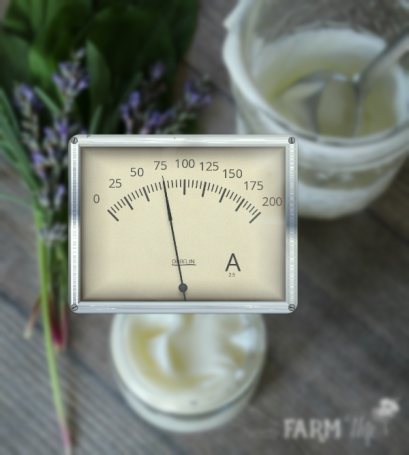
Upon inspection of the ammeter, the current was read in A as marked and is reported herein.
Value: 75 A
